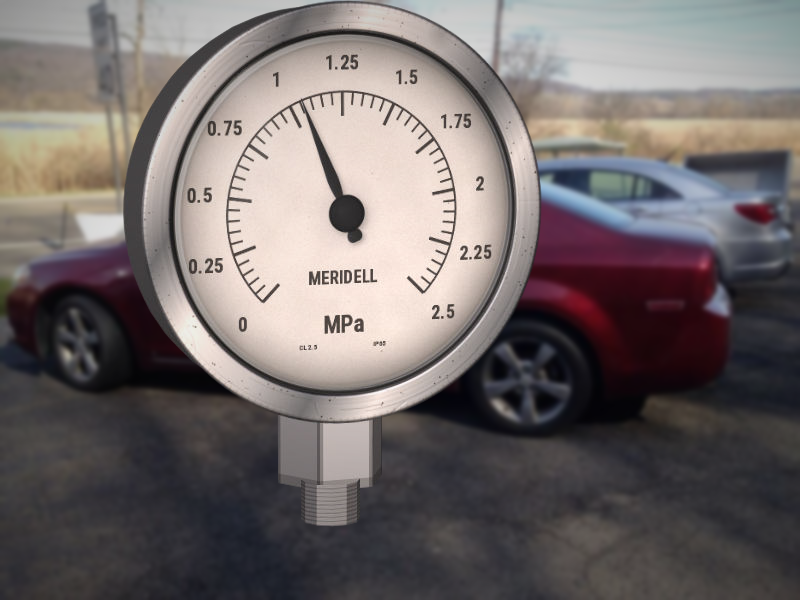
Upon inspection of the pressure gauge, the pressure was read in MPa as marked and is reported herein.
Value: 1.05 MPa
